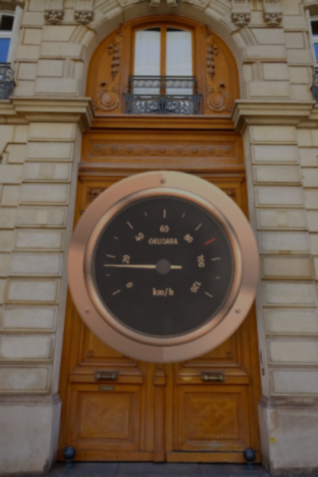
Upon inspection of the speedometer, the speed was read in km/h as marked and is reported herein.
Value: 15 km/h
